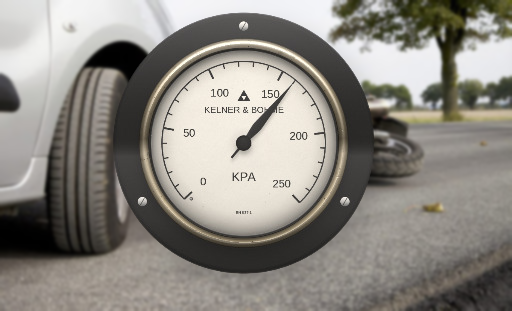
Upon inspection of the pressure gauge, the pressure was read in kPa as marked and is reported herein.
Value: 160 kPa
